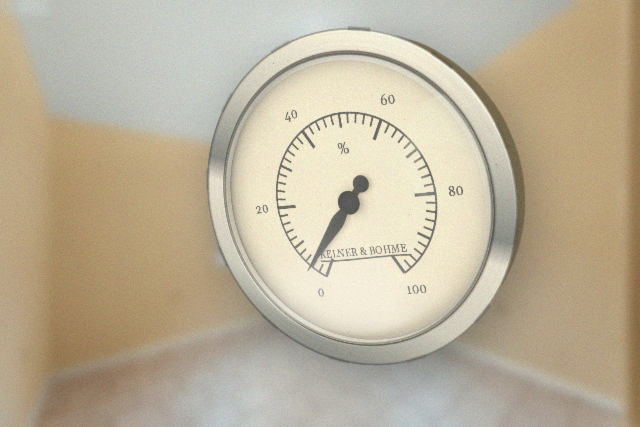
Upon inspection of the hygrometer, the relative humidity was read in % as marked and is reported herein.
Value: 4 %
